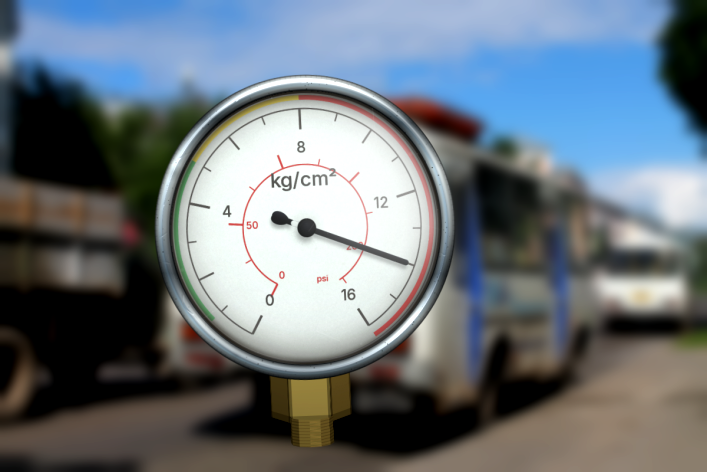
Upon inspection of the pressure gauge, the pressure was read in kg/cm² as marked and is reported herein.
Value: 14 kg/cm²
